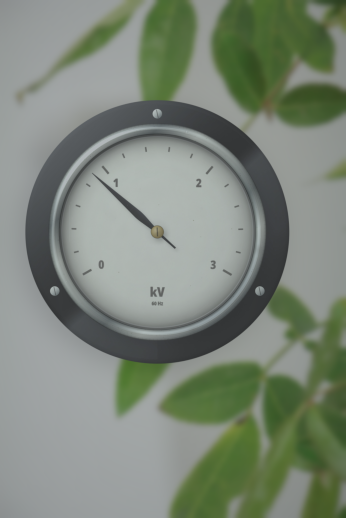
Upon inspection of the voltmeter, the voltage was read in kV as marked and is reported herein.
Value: 0.9 kV
